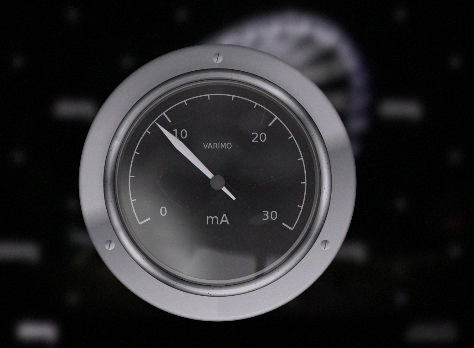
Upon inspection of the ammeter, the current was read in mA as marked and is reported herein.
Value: 9 mA
